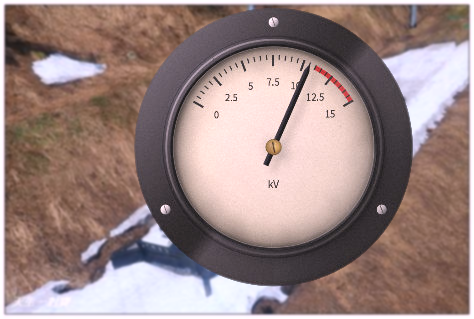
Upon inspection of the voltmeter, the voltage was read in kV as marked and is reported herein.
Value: 10.5 kV
